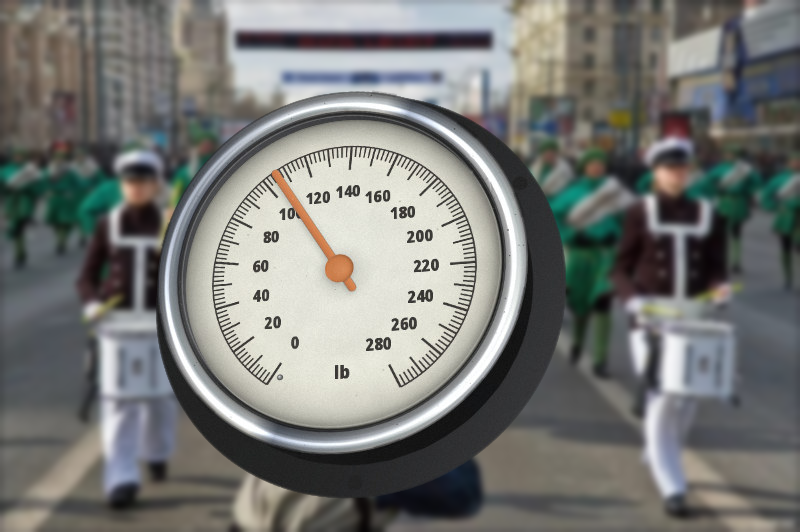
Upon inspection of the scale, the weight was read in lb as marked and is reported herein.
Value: 106 lb
